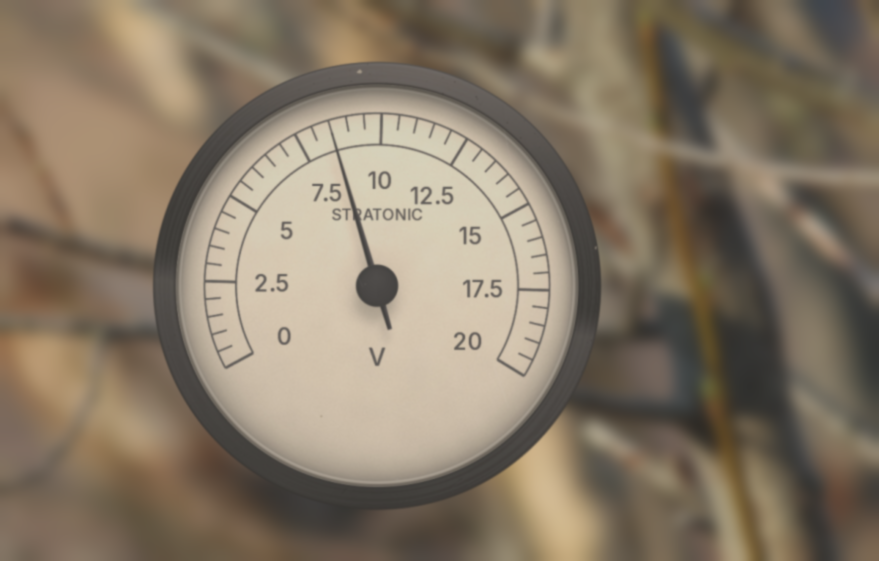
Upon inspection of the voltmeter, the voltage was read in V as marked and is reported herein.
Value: 8.5 V
